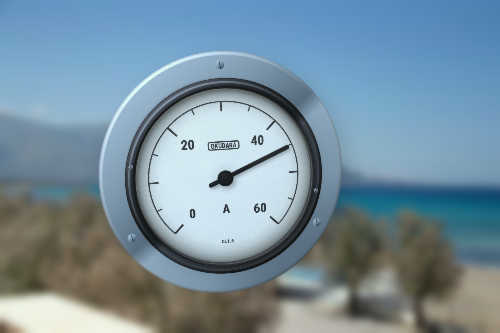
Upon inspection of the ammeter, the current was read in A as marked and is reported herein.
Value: 45 A
